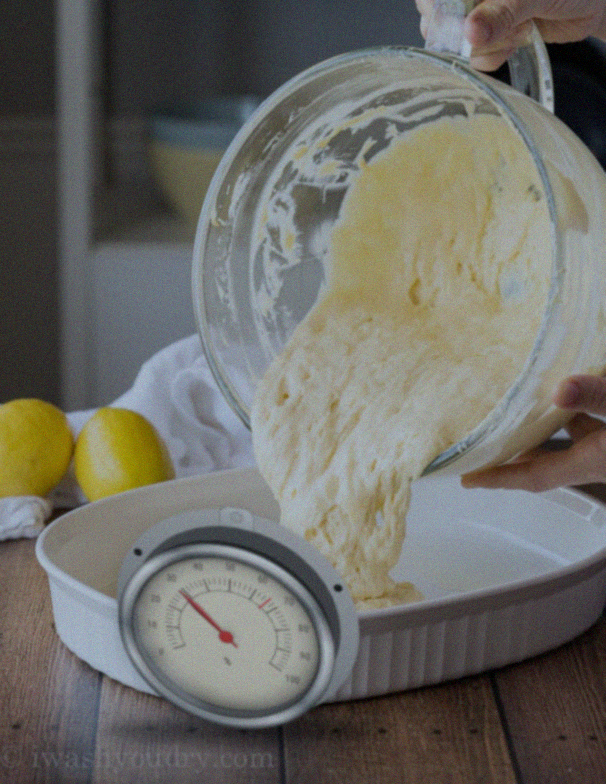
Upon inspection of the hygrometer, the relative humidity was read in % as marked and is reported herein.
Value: 30 %
